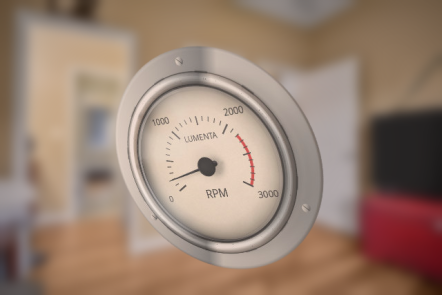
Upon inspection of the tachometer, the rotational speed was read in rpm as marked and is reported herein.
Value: 200 rpm
